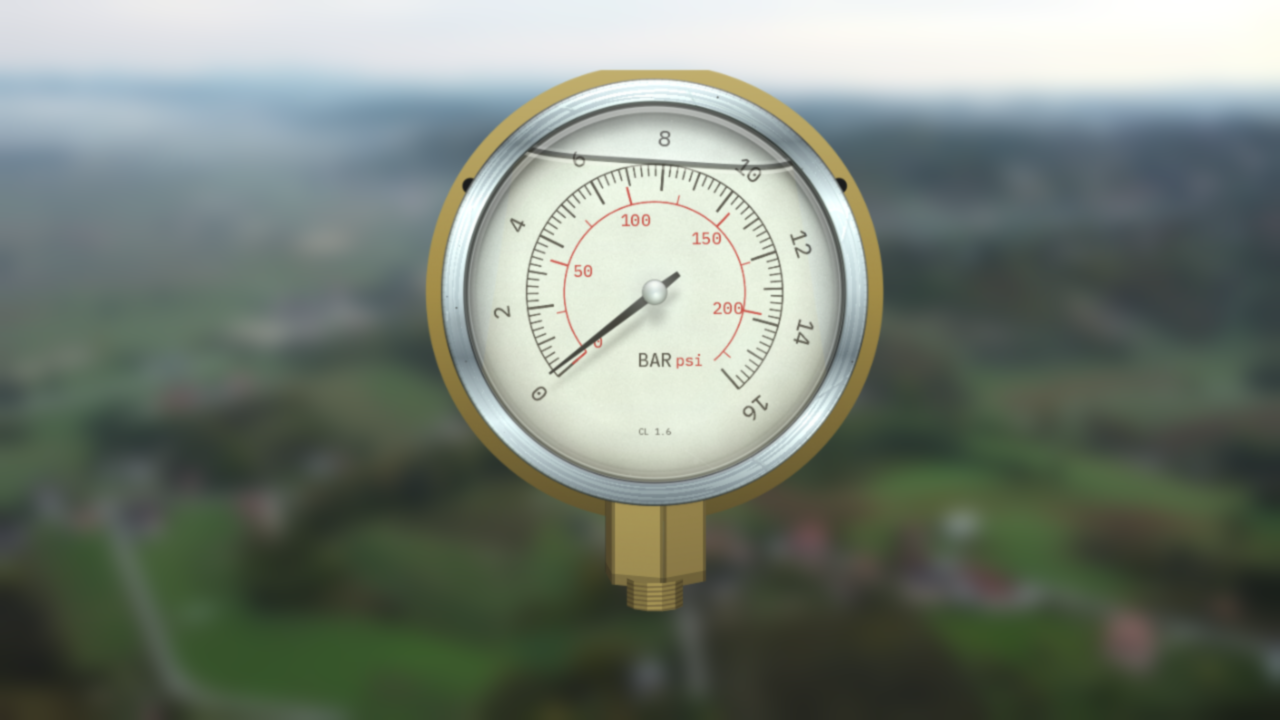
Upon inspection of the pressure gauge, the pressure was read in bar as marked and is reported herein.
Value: 0.2 bar
